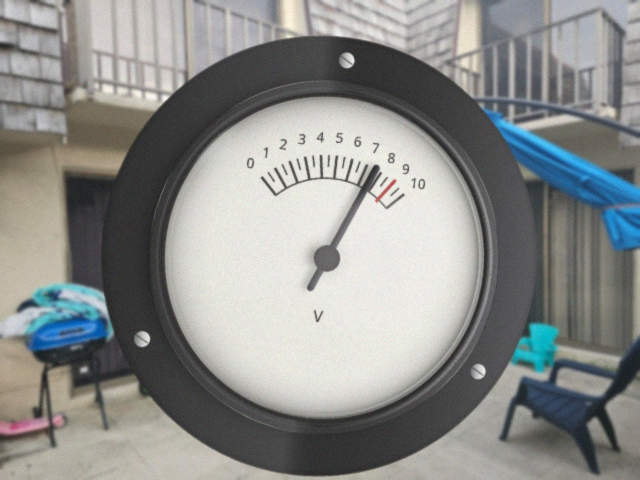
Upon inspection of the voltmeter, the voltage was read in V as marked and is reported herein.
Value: 7.5 V
